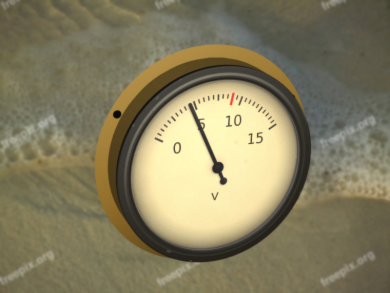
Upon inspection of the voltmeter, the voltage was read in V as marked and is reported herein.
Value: 4.5 V
